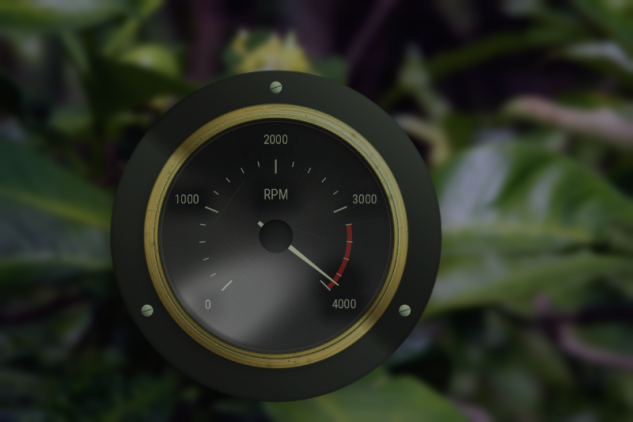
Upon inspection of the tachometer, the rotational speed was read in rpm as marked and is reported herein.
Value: 3900 rpm
